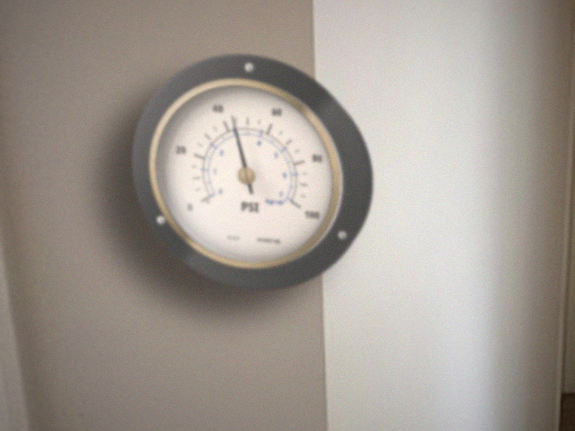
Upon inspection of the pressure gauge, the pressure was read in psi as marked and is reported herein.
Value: 45 psi
